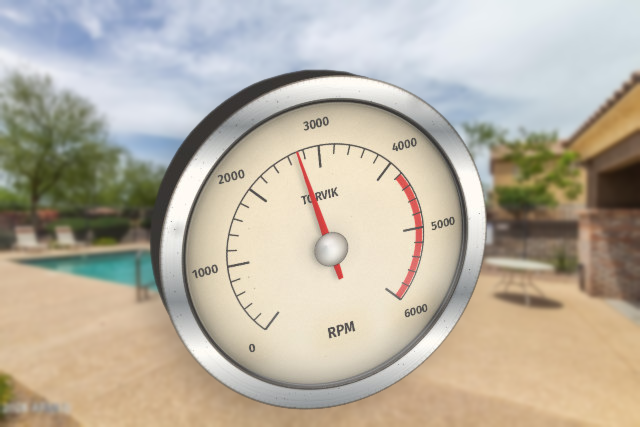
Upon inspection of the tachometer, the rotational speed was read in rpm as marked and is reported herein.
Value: 2700 rpm
